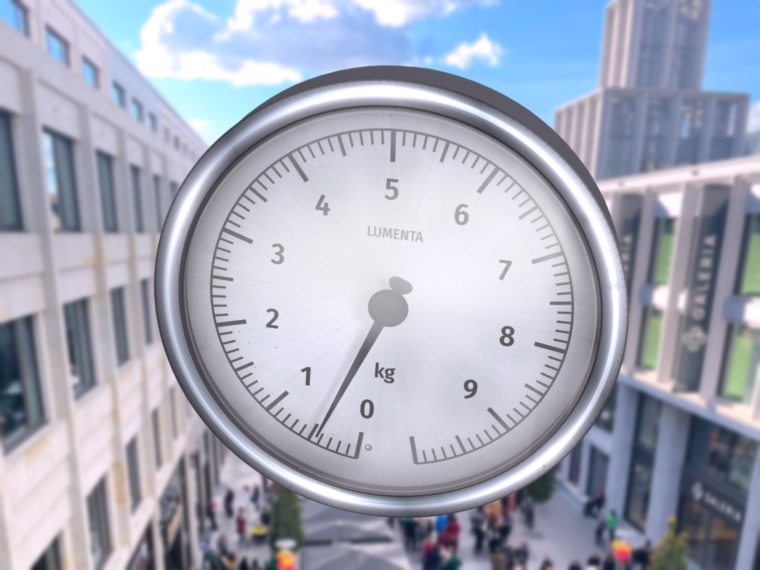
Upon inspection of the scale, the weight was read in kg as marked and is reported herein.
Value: 0.45 kg
